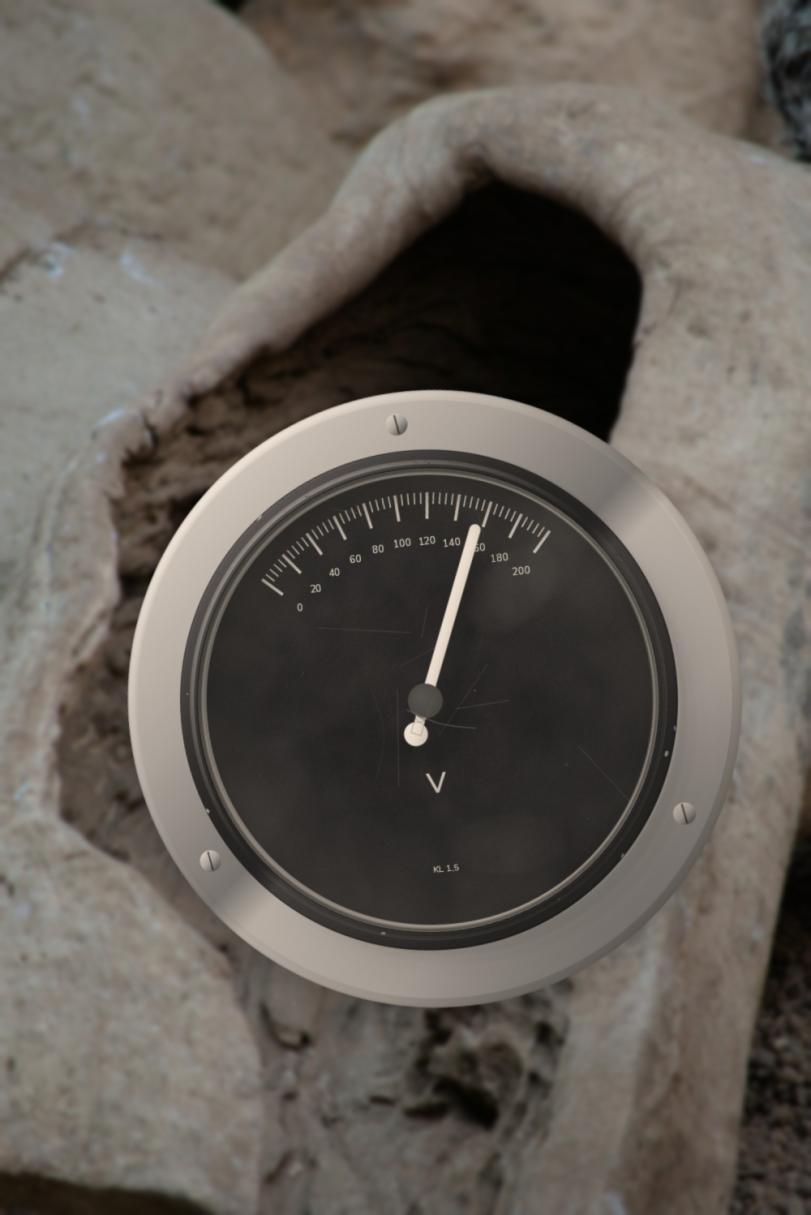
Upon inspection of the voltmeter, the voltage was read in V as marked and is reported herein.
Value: 156 V
